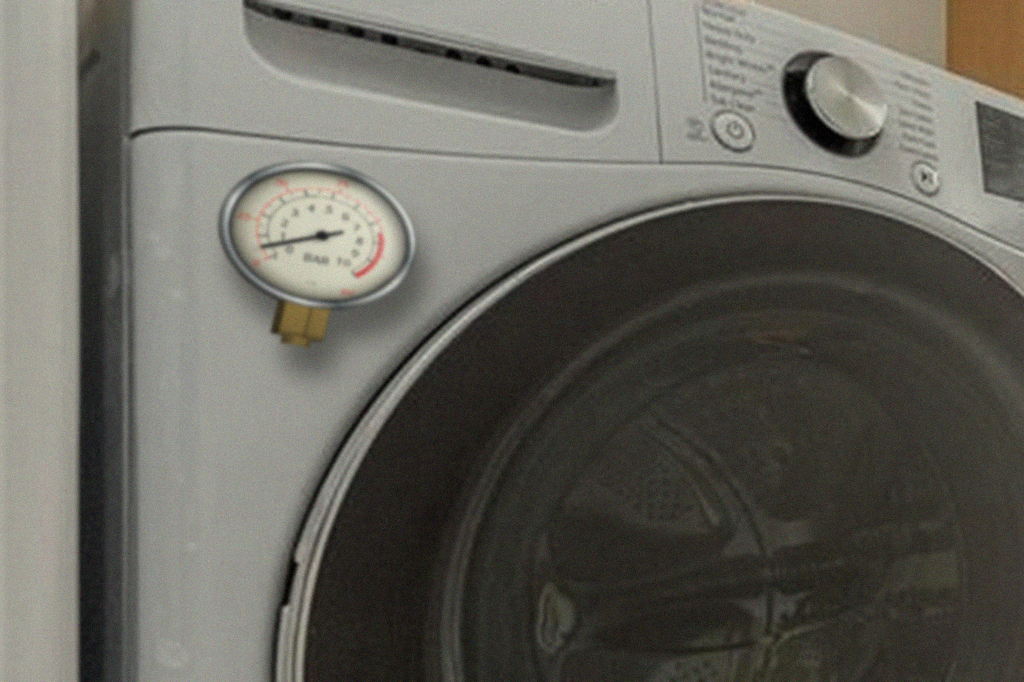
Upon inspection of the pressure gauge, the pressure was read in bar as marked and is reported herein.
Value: 0.5 bar
